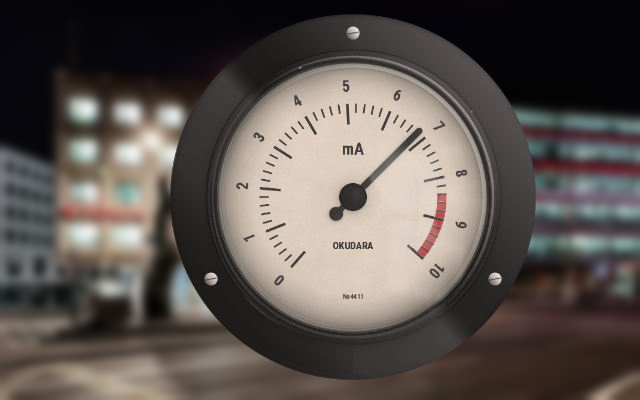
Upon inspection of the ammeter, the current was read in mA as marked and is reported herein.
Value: 6.8 mA
